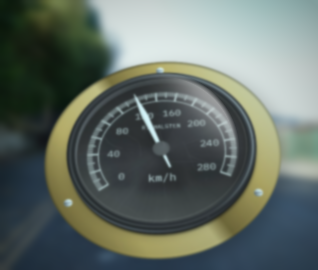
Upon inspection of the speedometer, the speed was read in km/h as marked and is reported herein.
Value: 120 km/h
